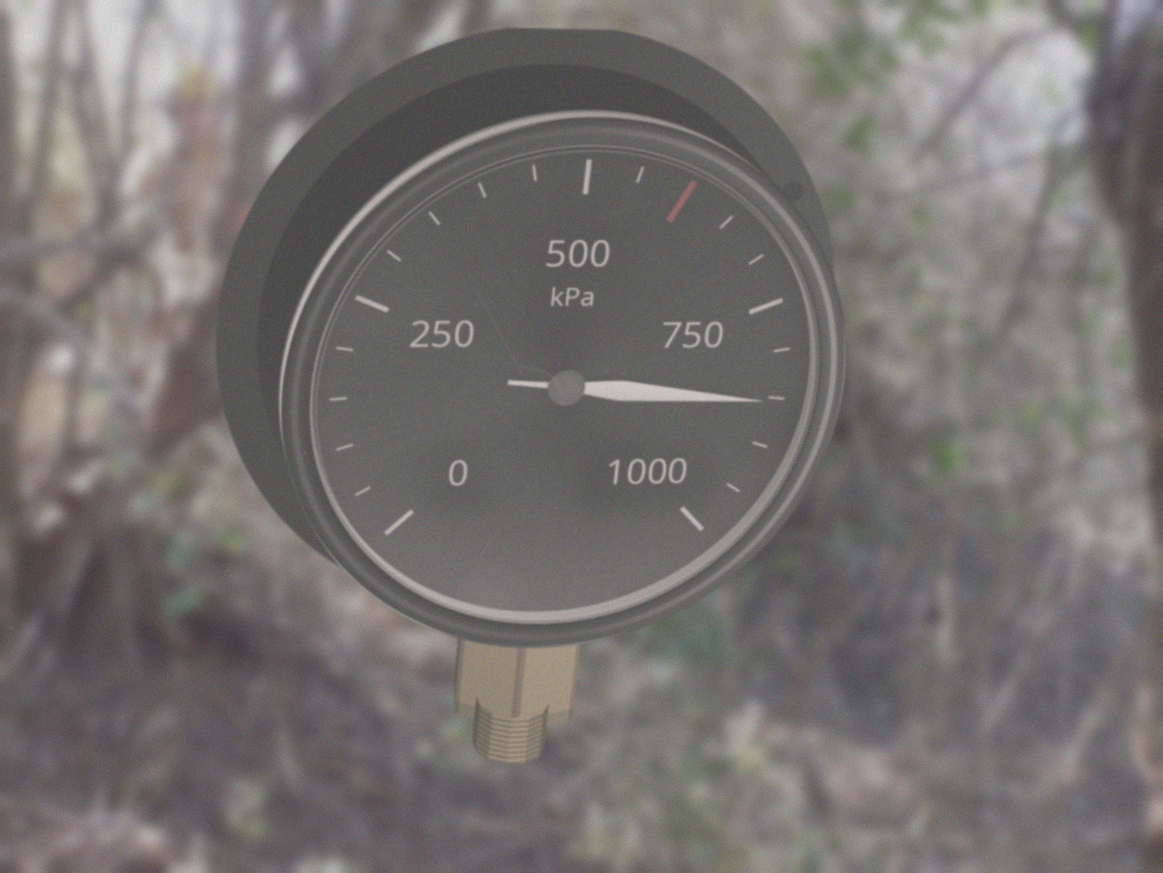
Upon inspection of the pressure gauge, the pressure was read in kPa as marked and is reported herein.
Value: 850 kPa
